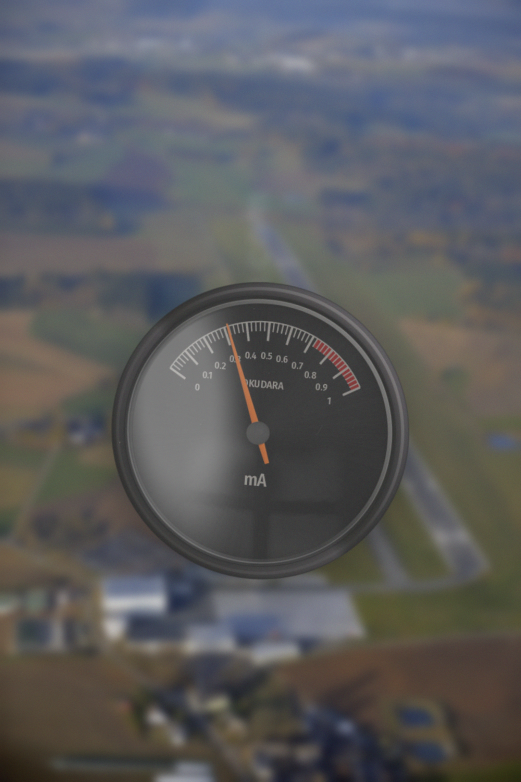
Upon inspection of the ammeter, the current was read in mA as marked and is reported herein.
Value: 0.32 mA
